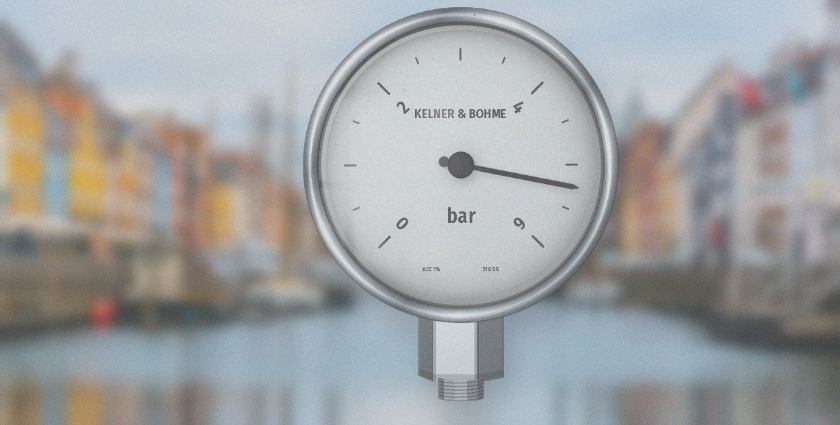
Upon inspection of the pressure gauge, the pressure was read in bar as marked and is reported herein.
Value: 5.25 bar
